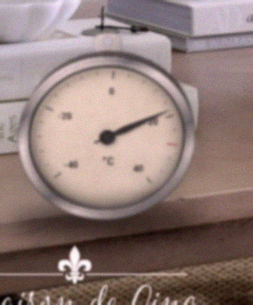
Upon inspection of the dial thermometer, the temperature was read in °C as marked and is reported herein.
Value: 18 °C
